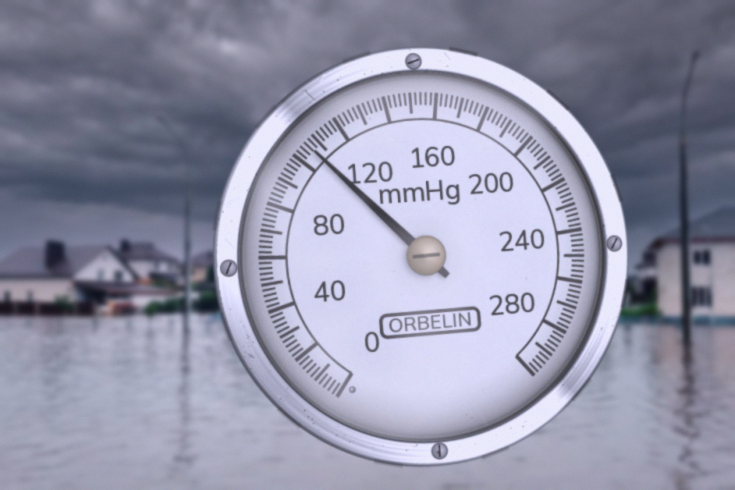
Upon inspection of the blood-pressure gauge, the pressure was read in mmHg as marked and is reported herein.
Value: 106 mmHg
